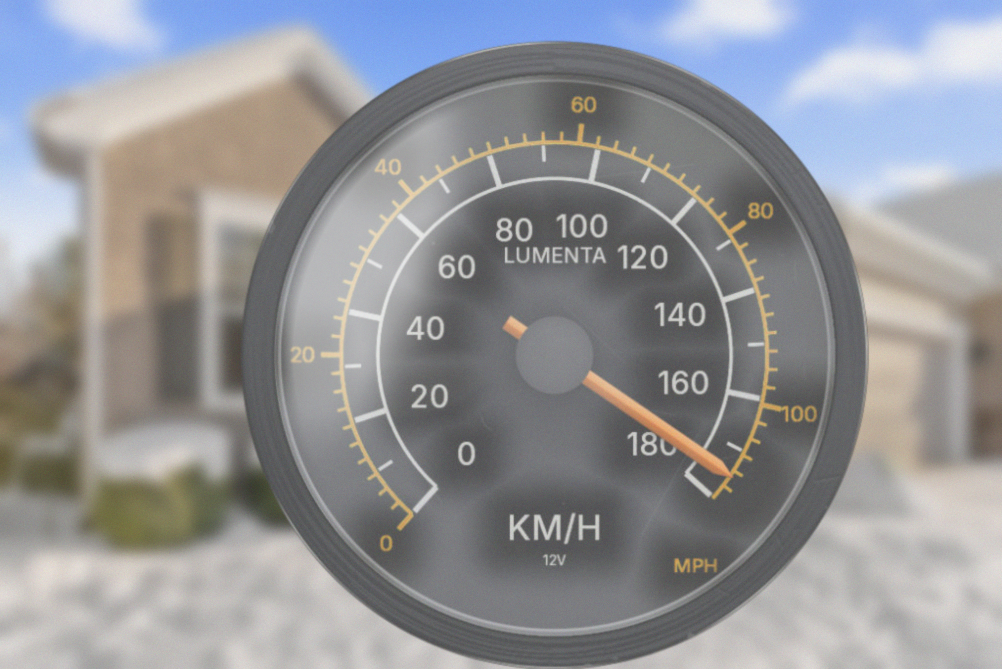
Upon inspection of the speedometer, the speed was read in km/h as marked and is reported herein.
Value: 175 km/h
